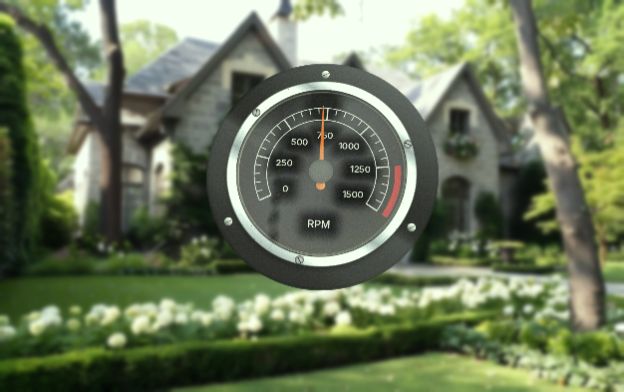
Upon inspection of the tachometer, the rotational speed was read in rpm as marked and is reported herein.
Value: 725 rpm
